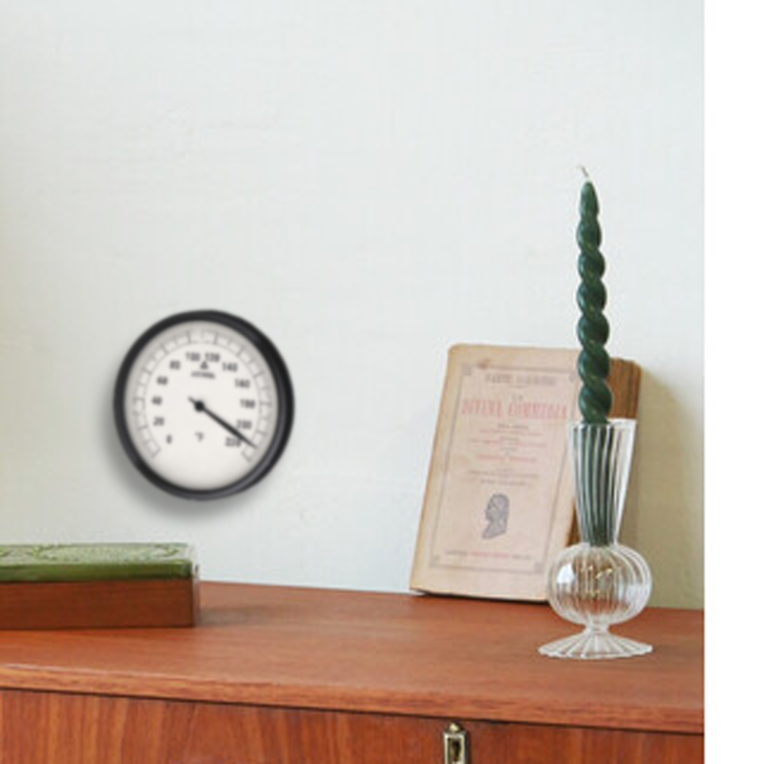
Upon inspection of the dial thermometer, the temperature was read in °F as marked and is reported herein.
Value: 210 °F
